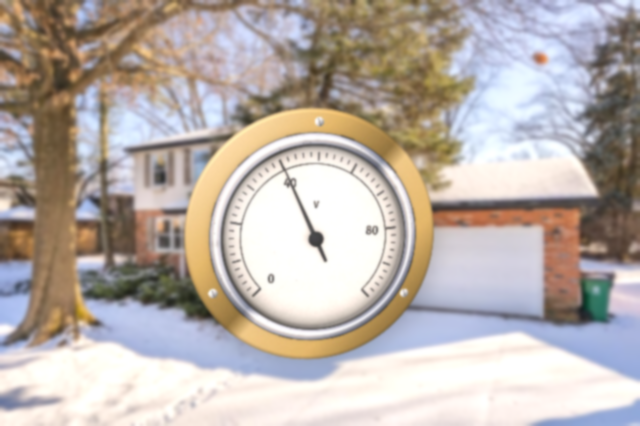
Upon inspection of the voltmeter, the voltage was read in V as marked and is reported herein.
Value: 40 V
